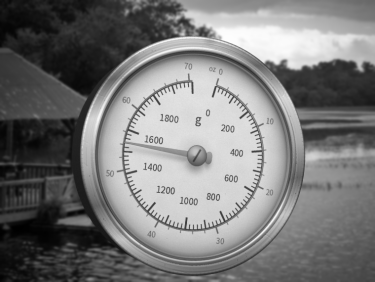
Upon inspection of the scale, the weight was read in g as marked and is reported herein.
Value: 1540 g
